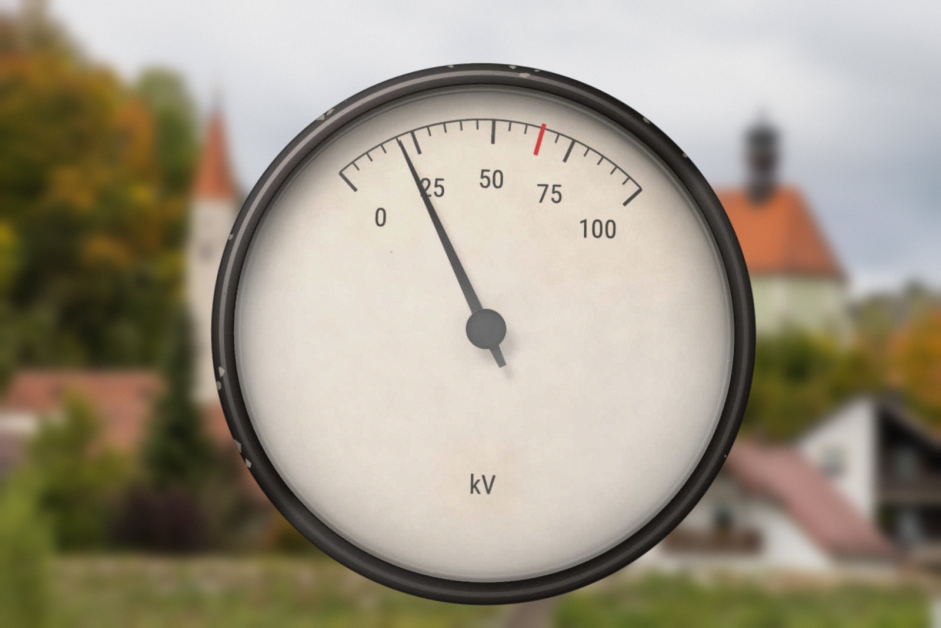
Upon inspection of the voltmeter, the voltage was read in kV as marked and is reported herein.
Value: 20 kV
